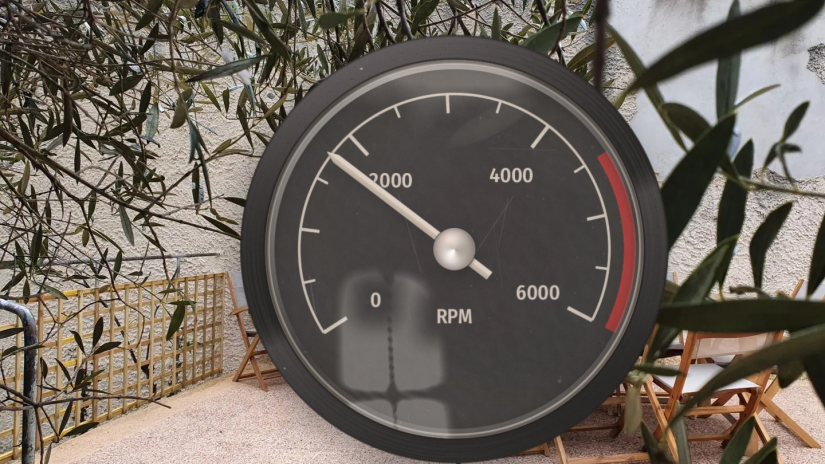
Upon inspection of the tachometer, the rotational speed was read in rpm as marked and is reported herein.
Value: 1750 rpm
